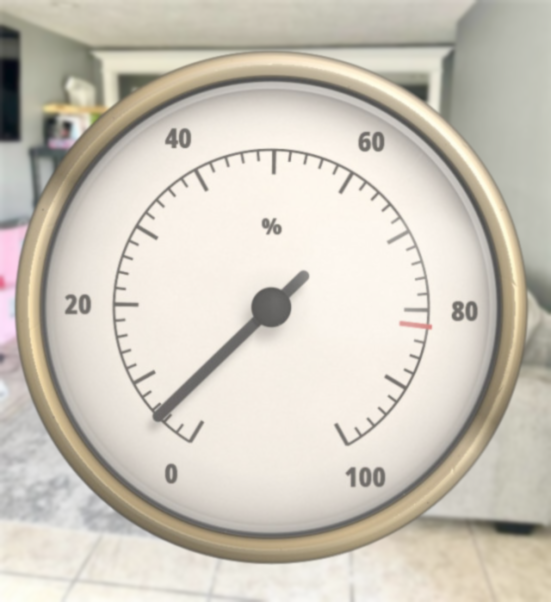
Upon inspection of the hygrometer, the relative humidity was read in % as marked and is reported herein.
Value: 5 %
